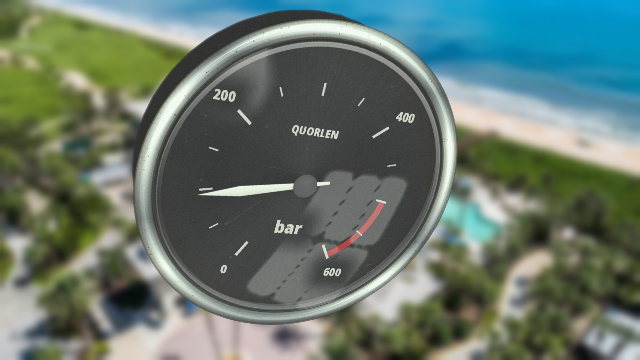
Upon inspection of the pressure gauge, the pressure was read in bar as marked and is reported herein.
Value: 100 bar
